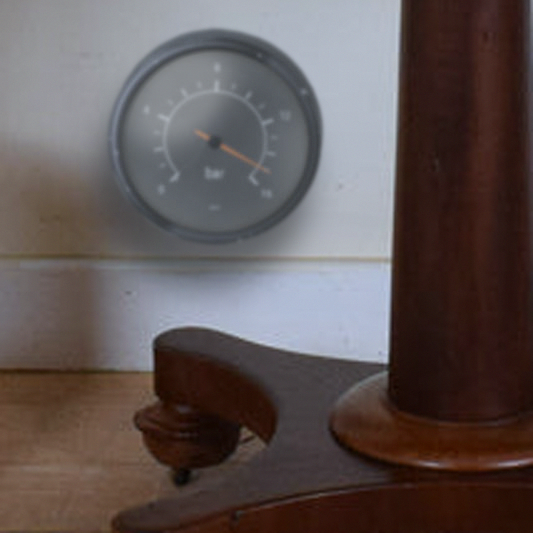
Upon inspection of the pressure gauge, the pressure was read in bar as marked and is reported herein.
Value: 15 bar
